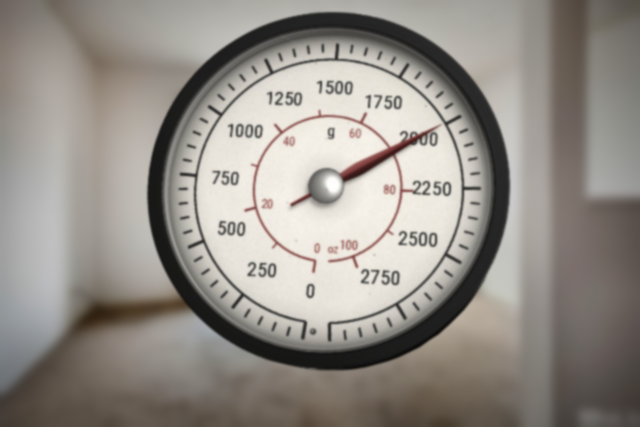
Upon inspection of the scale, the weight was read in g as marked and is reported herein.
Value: 2000 g
